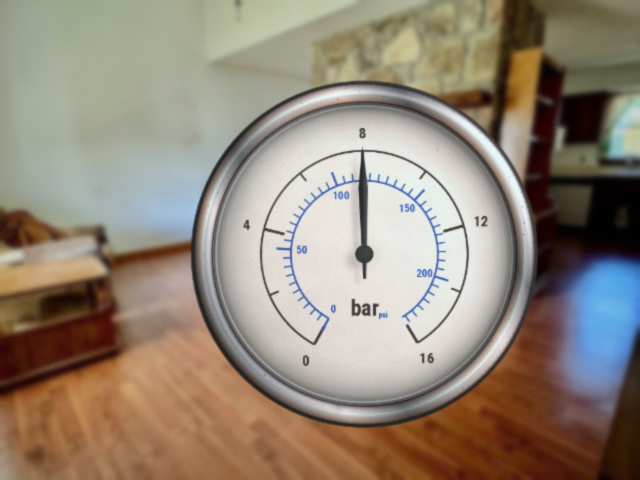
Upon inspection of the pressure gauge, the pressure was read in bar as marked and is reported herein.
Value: 8 bar
